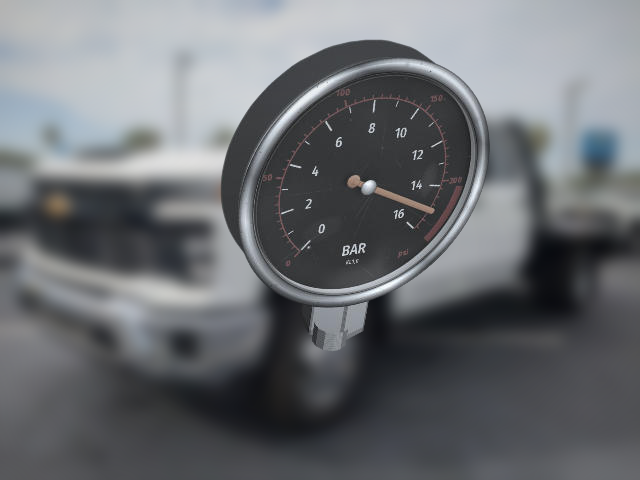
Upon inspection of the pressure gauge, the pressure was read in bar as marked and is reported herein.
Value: 15 bar
